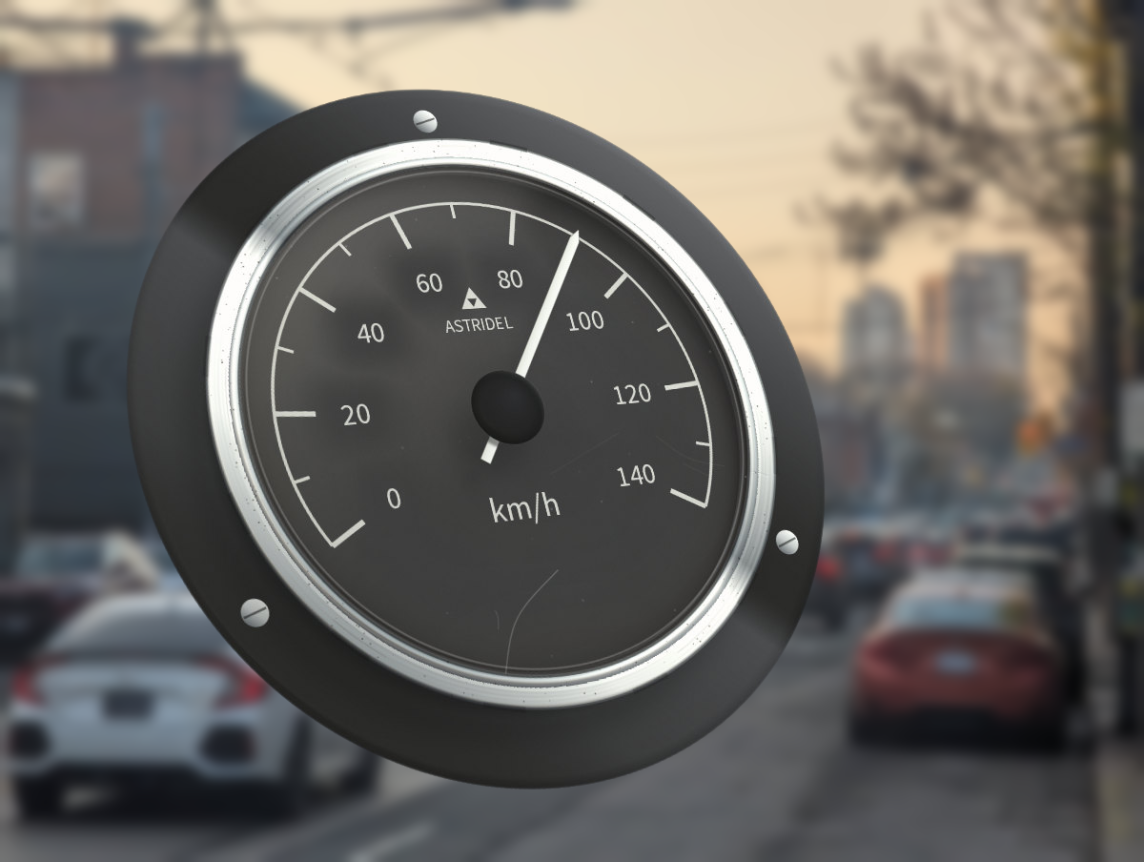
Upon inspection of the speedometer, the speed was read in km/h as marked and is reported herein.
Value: 90 km/h
